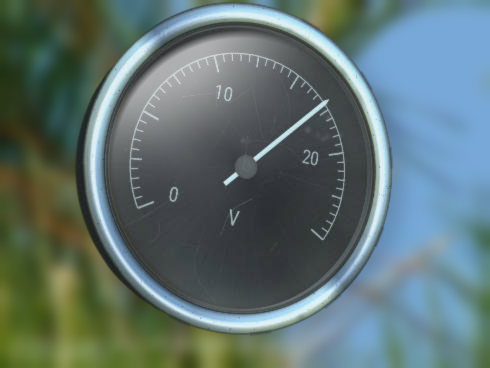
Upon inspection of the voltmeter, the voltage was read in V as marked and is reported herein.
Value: 17 V
